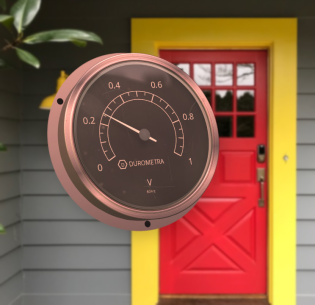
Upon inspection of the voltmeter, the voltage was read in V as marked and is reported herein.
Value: 0.25 V
